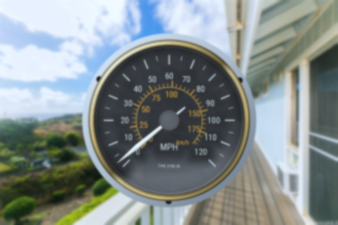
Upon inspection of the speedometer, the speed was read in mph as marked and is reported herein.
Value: 2.5 mph
